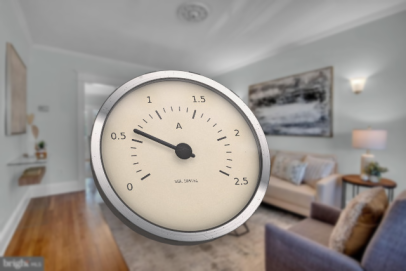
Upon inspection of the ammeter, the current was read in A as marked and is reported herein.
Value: 0.6 A
